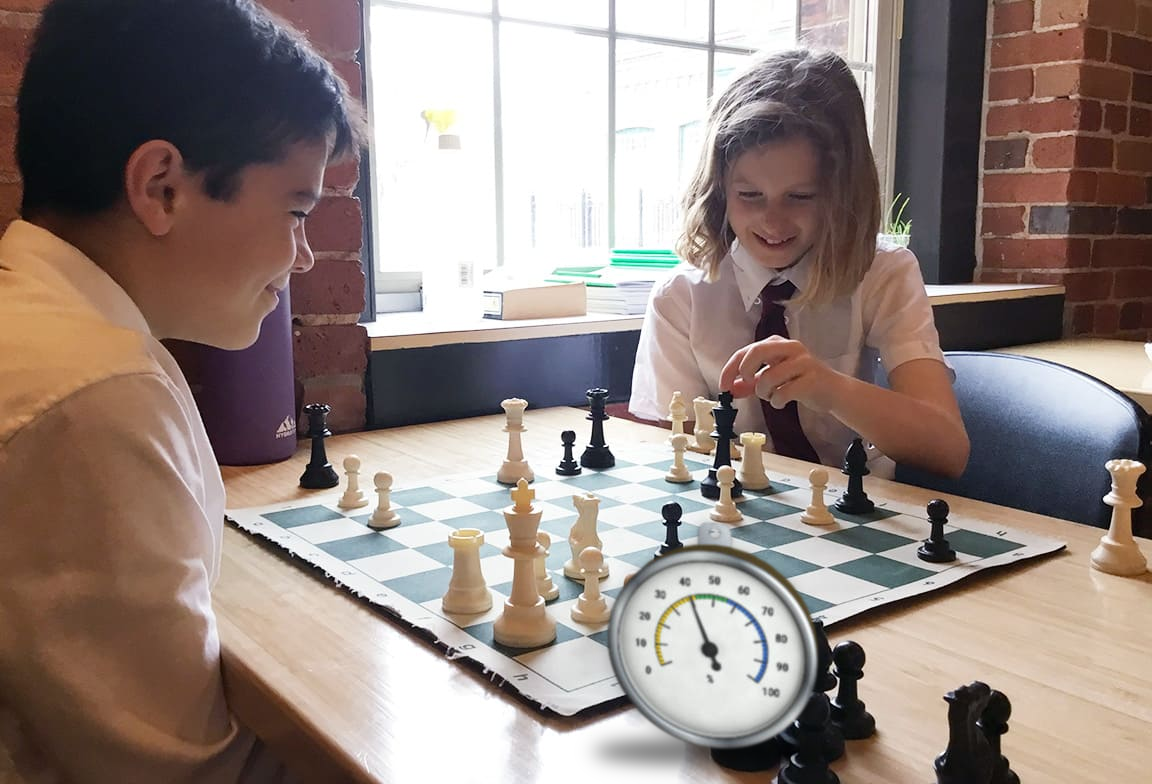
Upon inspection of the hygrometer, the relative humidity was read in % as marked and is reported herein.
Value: 40 %
